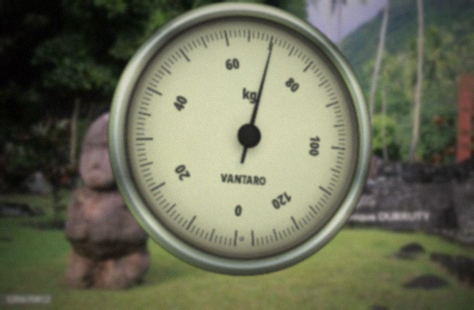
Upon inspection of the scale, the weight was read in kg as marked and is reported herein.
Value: 70 kg
